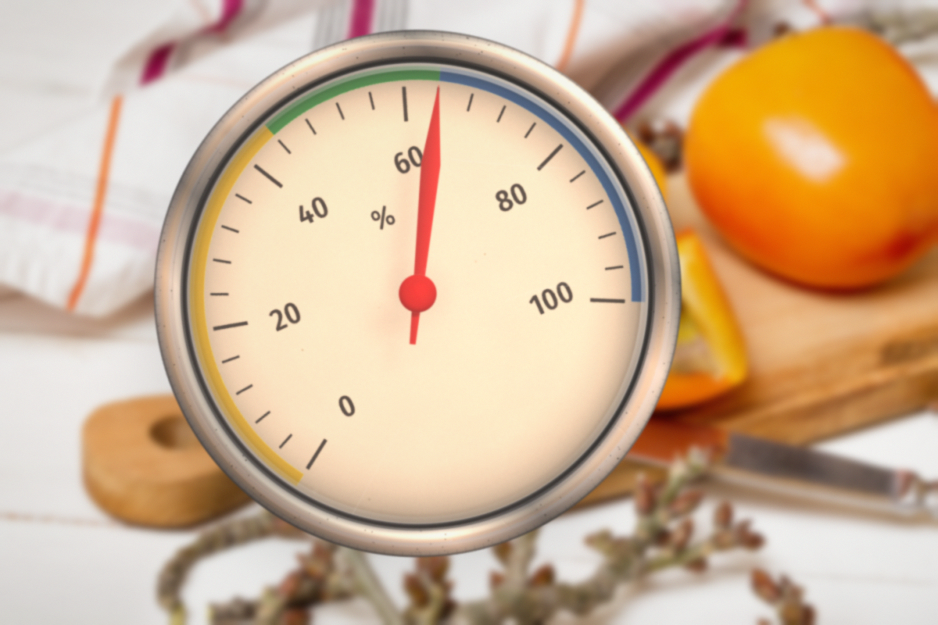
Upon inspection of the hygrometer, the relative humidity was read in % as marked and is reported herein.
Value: 64 %
